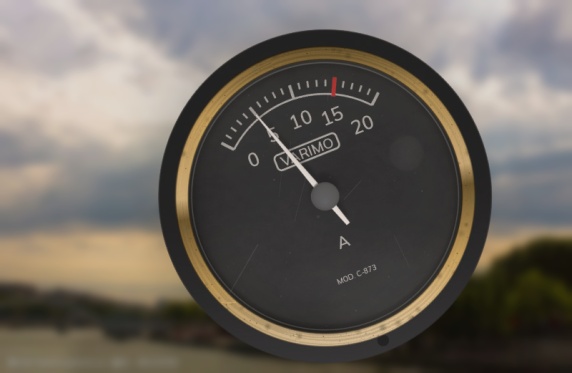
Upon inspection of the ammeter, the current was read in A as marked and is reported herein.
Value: 5 A
